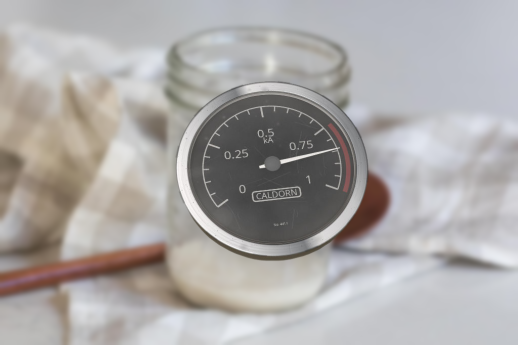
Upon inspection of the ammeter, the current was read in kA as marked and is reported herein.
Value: 0.85 kA
